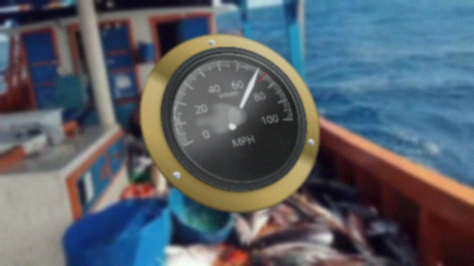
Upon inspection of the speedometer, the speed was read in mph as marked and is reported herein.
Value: 70 mph
